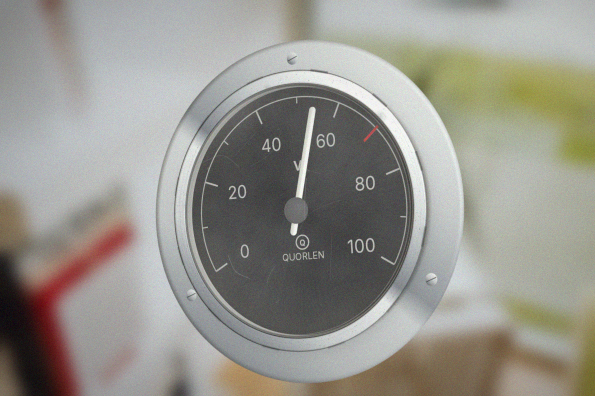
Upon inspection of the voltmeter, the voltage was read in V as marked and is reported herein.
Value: 55 V
